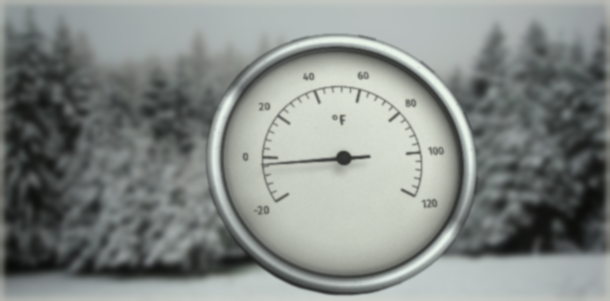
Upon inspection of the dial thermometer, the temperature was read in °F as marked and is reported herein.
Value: -4 °F
